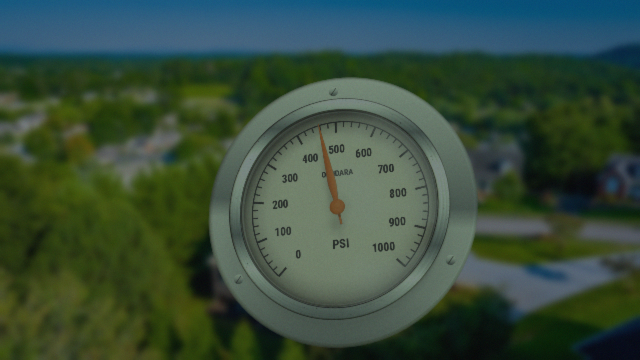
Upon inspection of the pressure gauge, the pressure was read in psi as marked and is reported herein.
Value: 460 psi
